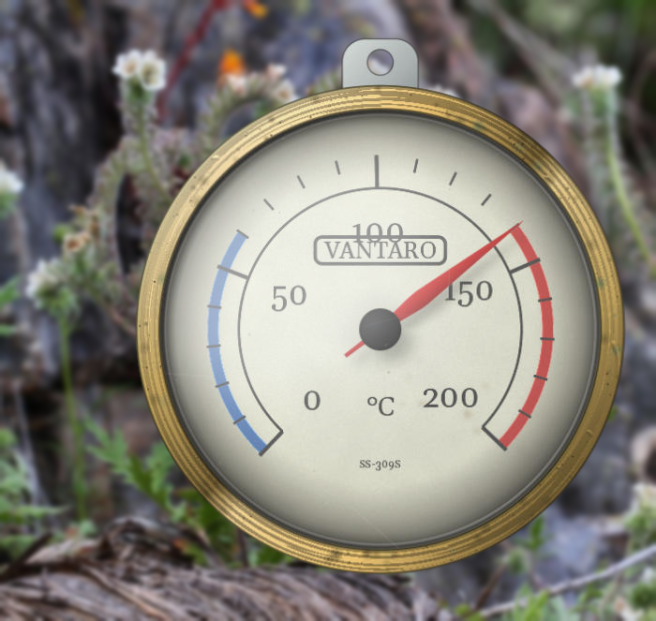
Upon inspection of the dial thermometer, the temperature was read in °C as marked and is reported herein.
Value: 140 °C
